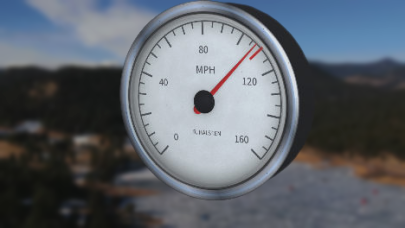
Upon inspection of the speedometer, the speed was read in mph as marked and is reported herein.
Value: 107.5 mph
